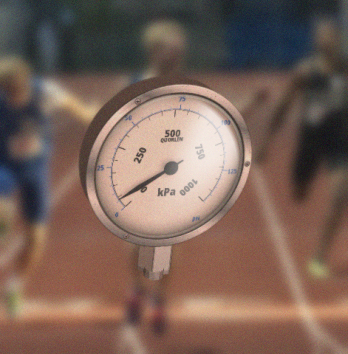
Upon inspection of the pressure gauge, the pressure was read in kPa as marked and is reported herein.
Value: 50 kPa
